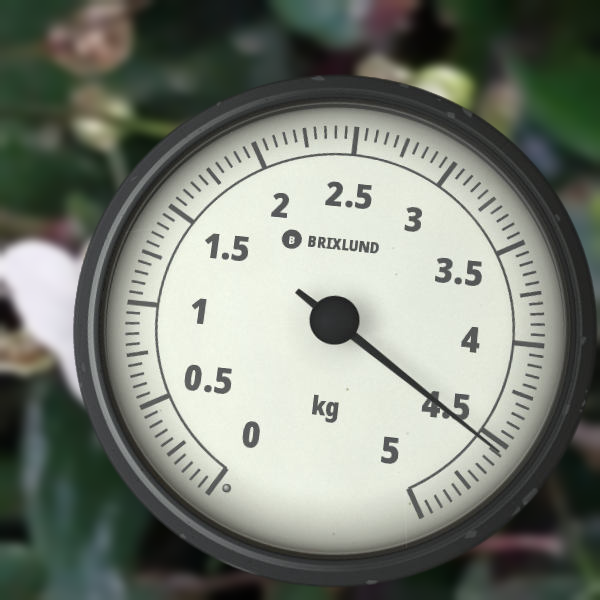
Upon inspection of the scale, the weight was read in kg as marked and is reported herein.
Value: 4.55 kg
